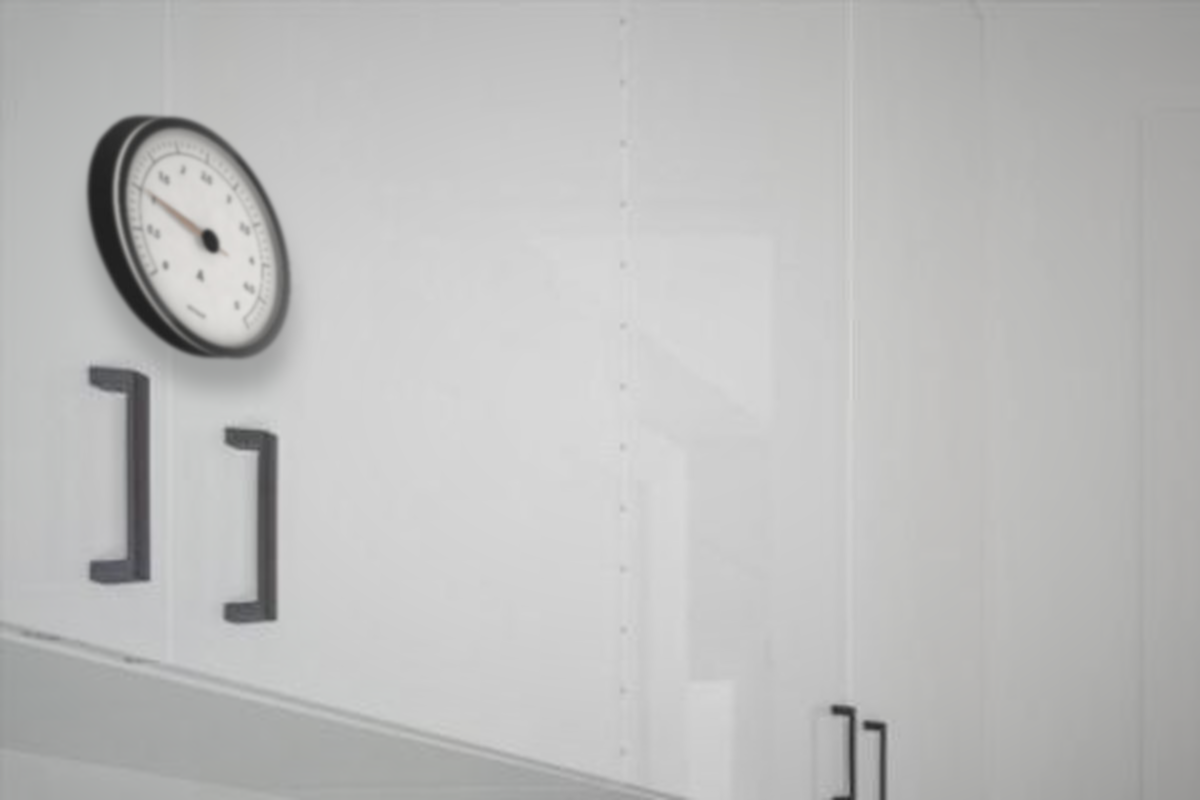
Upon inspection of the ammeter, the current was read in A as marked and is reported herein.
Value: 1 A
